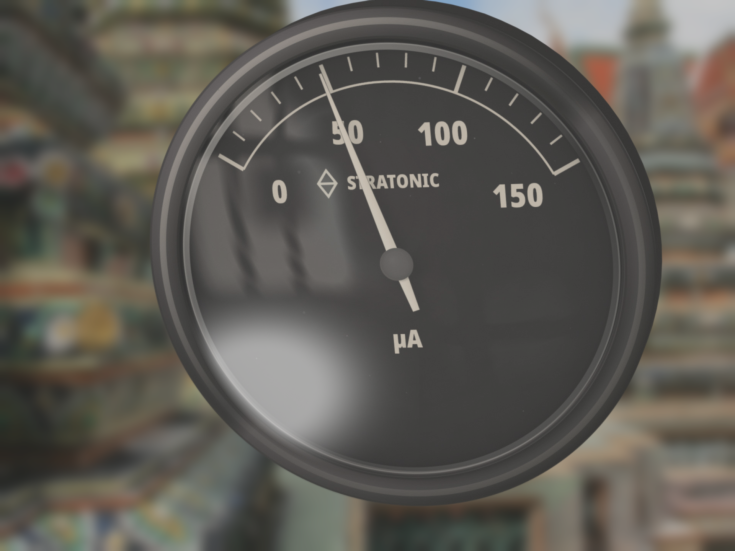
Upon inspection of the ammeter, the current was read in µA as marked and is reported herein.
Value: 50 µA
